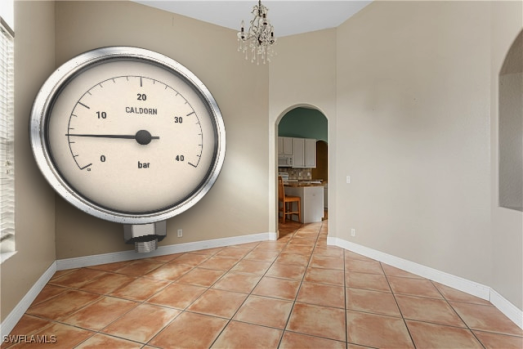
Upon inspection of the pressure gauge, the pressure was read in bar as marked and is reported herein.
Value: 5 bar
